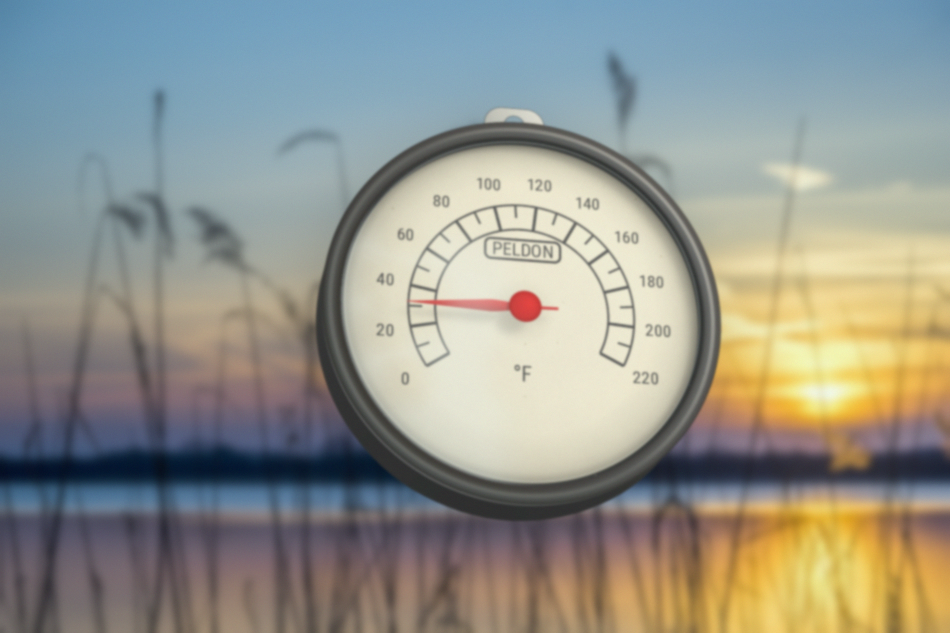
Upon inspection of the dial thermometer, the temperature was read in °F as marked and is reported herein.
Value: 30 °F
